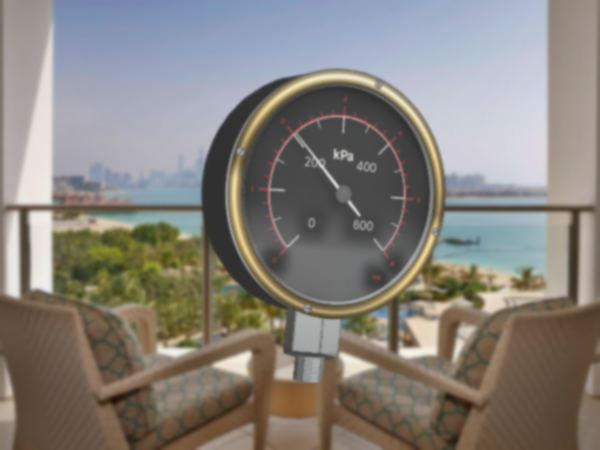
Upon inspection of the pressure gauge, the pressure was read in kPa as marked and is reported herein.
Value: 200 kPa
